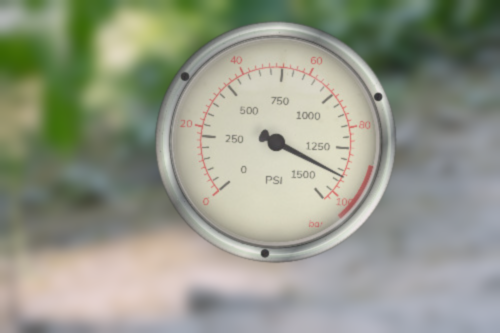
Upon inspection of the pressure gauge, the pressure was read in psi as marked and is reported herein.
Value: 1375 psi
